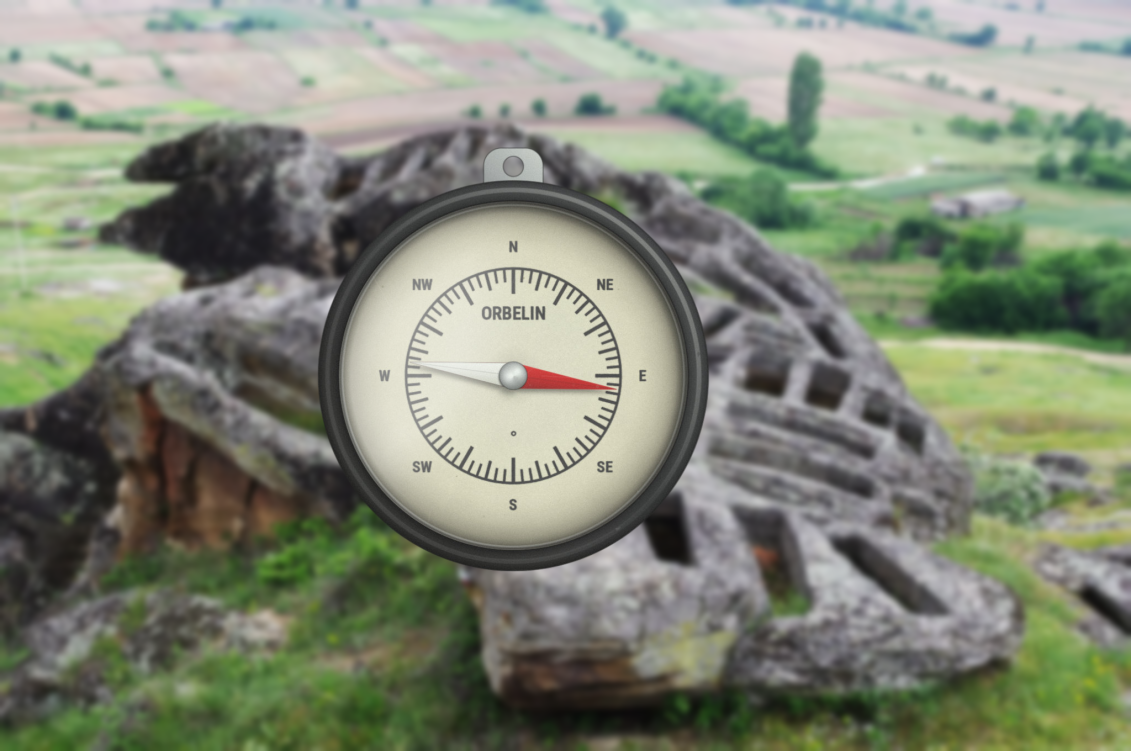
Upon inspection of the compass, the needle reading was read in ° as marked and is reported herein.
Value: 97.5 °
